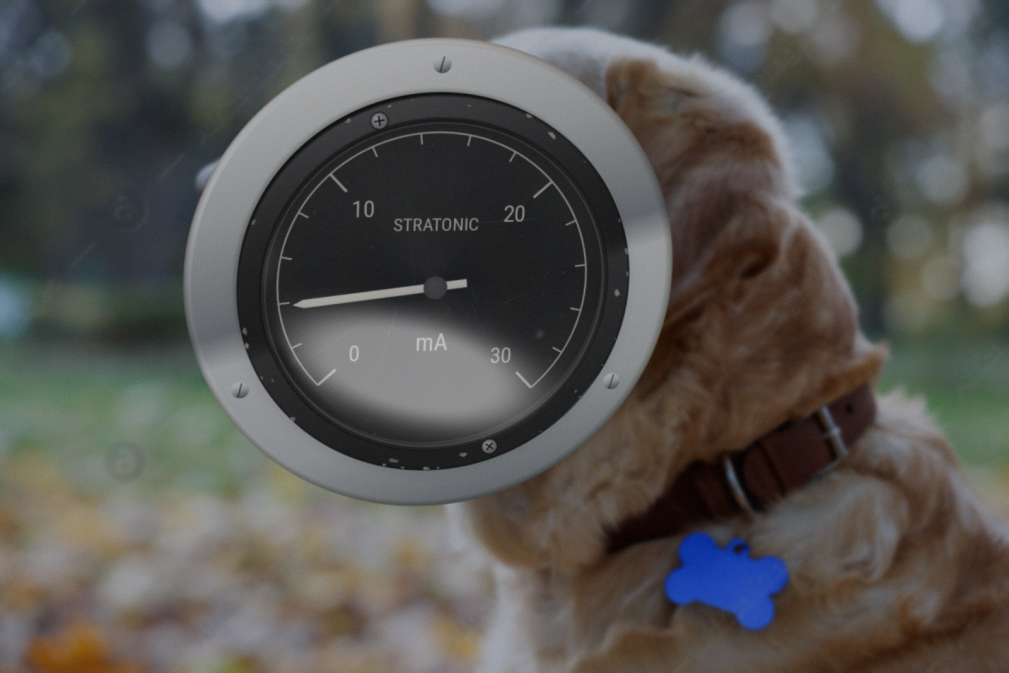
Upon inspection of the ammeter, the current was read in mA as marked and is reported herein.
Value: 4 mA
